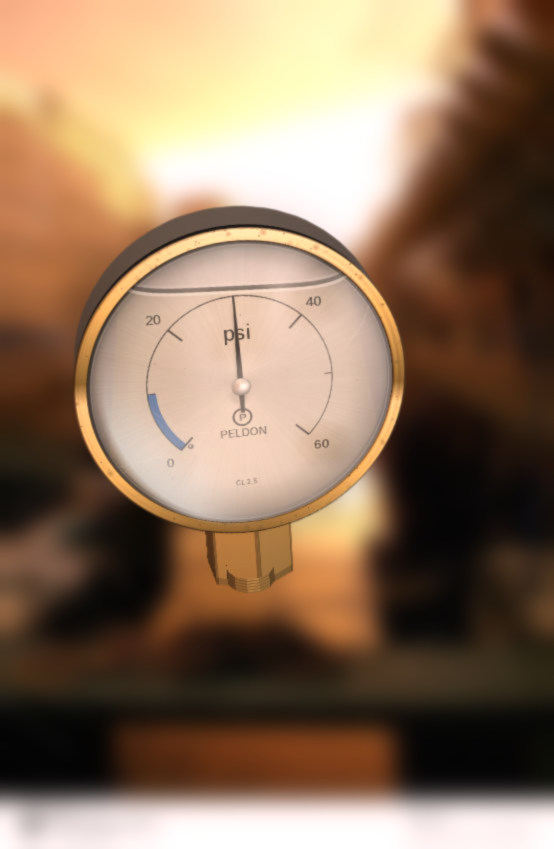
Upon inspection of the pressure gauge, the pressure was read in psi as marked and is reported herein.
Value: 30 psi
